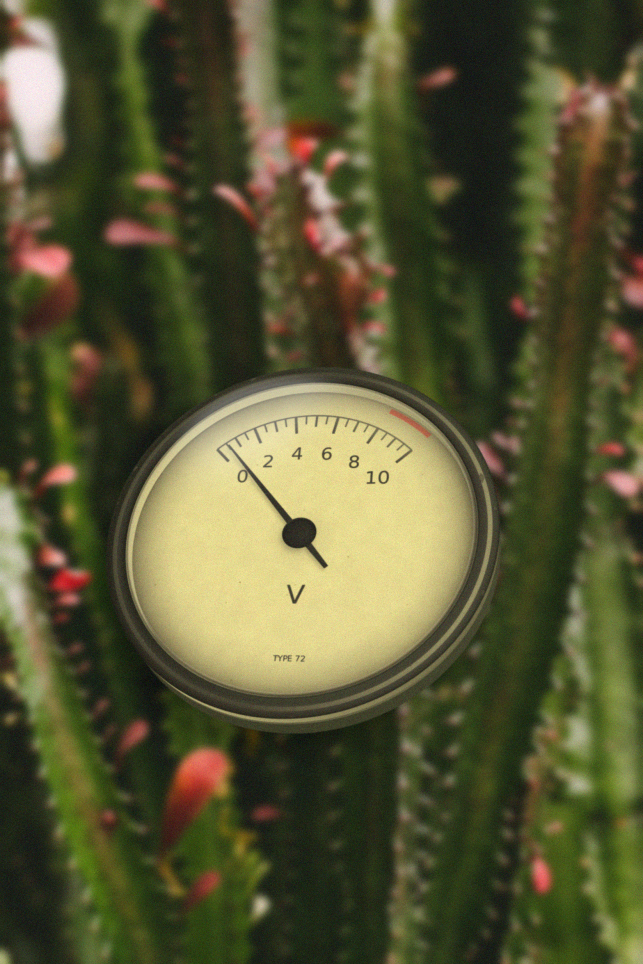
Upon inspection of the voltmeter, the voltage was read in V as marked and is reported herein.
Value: 0.5 V
